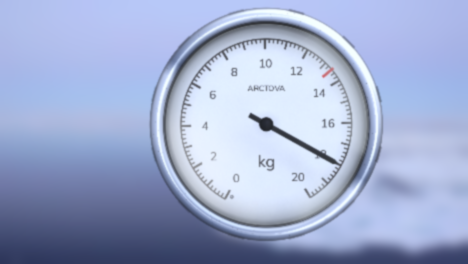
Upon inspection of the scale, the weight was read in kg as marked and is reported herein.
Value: 18 kg
